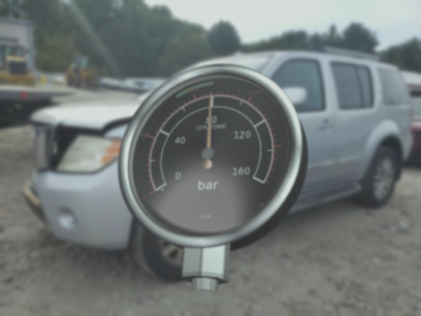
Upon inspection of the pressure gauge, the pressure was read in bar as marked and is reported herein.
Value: 80 bar
